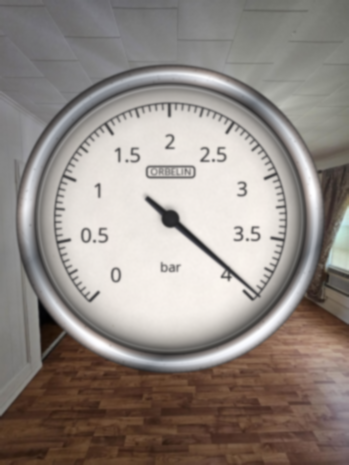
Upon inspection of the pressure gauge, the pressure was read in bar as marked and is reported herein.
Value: 3.95 bar
